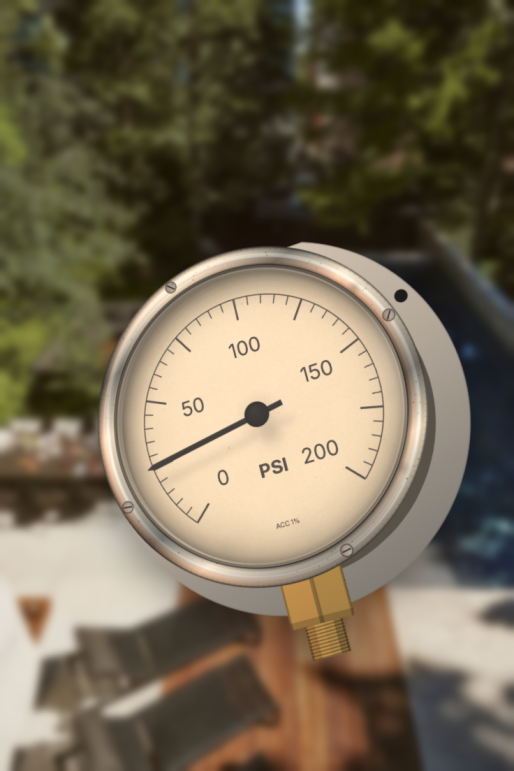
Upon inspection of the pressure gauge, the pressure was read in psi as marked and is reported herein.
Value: 25 psi
